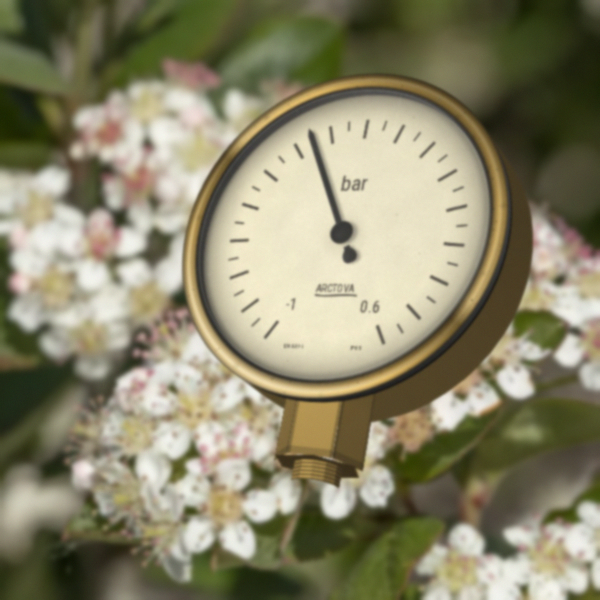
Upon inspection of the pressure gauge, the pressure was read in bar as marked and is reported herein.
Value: -0.35 bar
